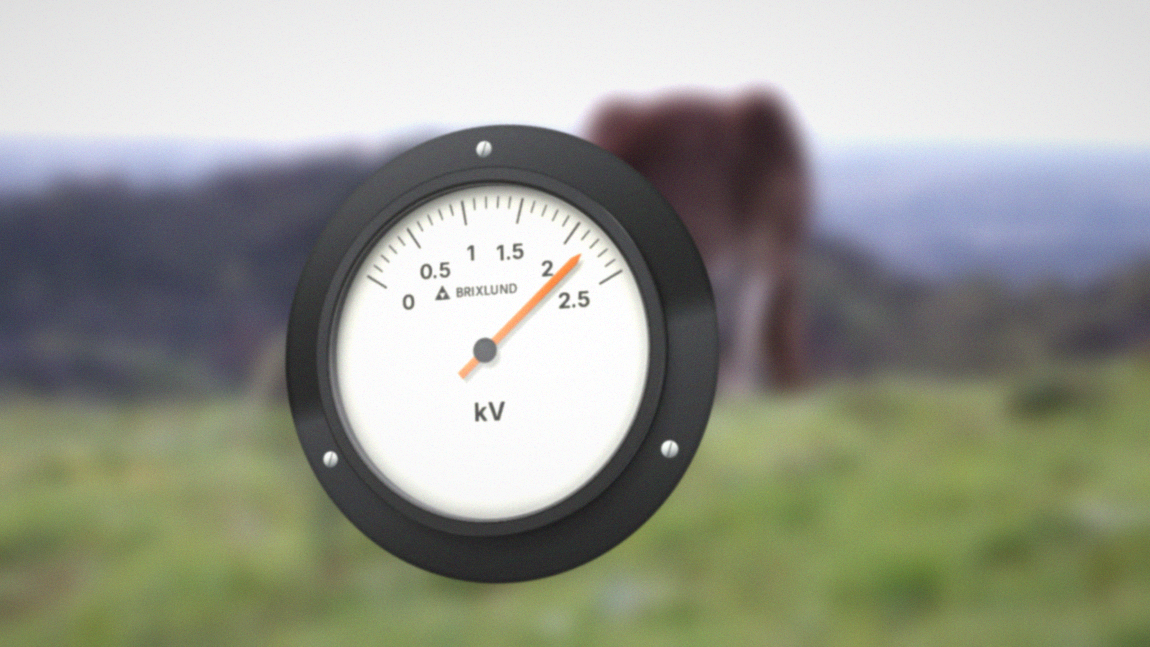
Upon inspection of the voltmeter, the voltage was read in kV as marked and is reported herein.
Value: 2.2 kV
